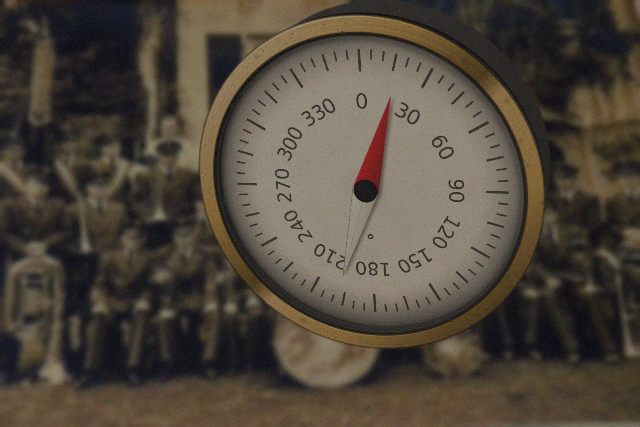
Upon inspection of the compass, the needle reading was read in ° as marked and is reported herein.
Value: 17.5 °
